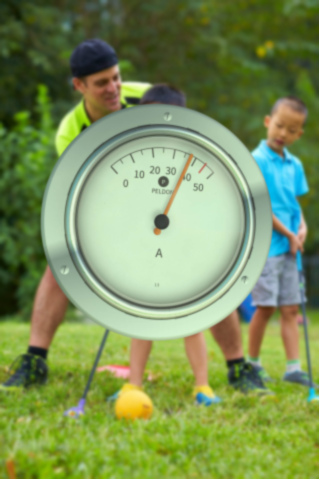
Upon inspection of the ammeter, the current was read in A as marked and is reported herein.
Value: 37.5 A
